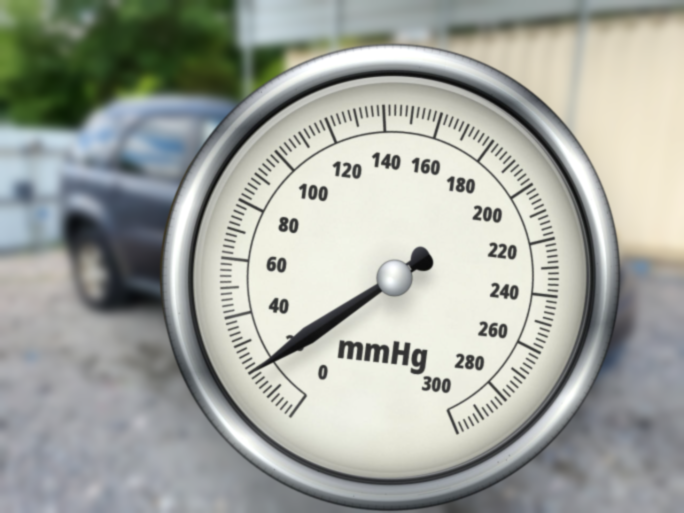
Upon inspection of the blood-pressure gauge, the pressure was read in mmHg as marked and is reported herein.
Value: 20 mmHg
